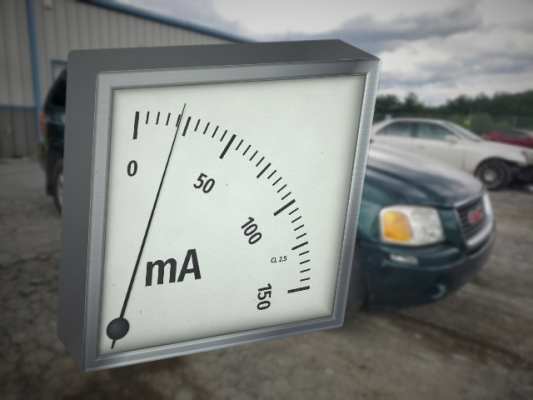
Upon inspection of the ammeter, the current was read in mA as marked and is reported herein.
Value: 20 mA
